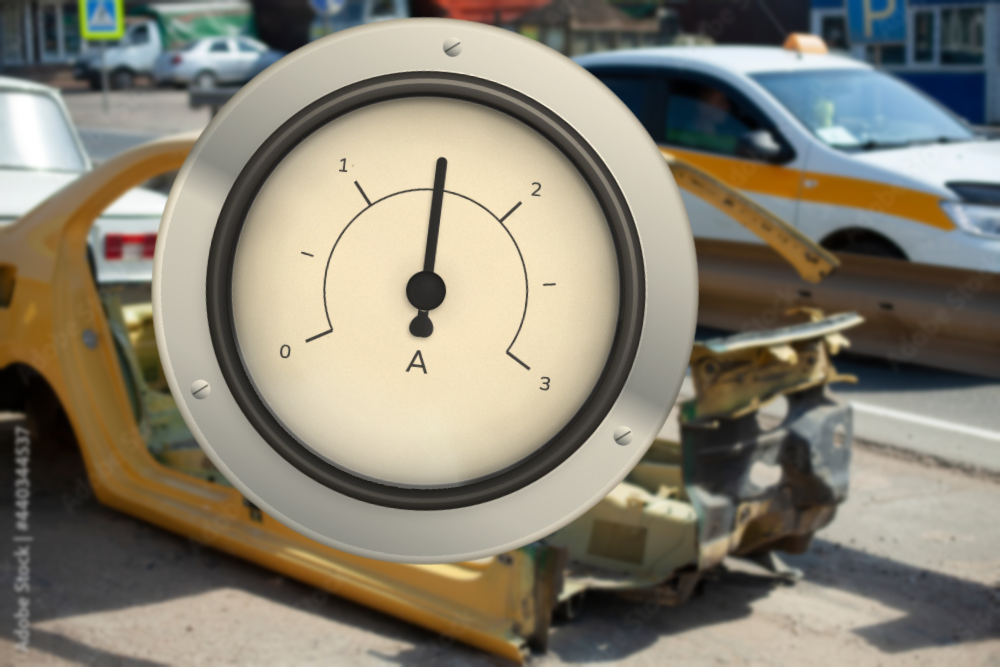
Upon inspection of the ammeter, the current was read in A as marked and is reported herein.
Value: 1.5 A
